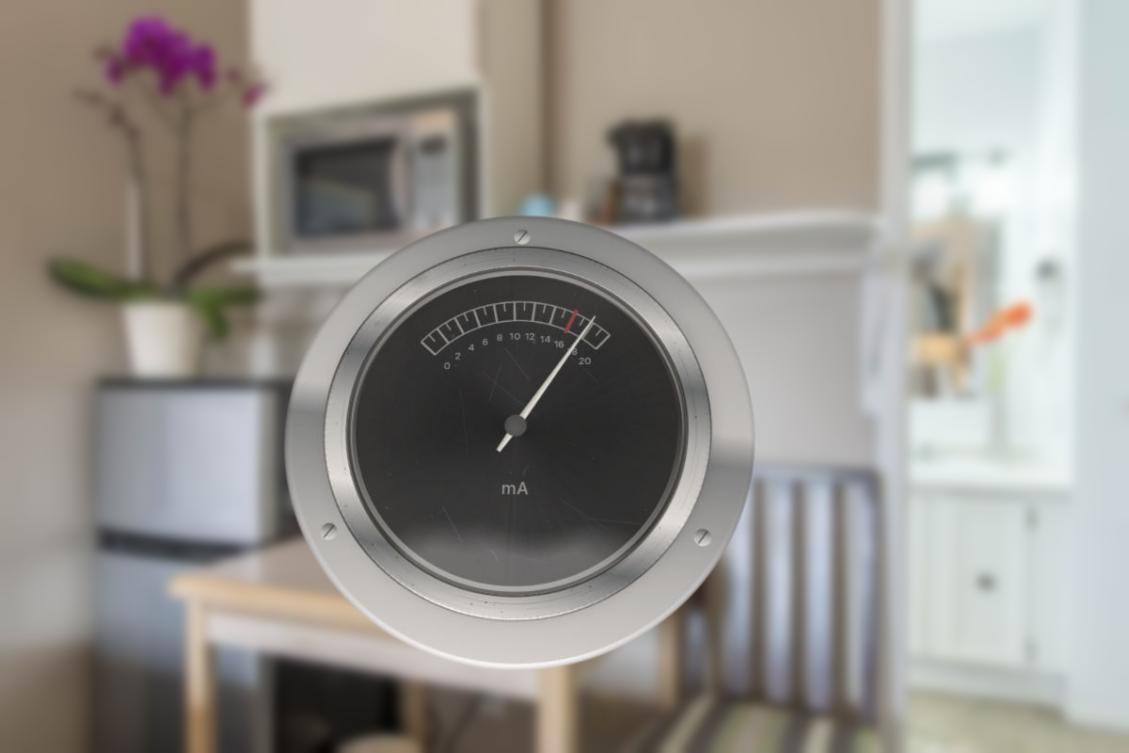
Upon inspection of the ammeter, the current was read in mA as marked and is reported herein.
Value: 18 mA
